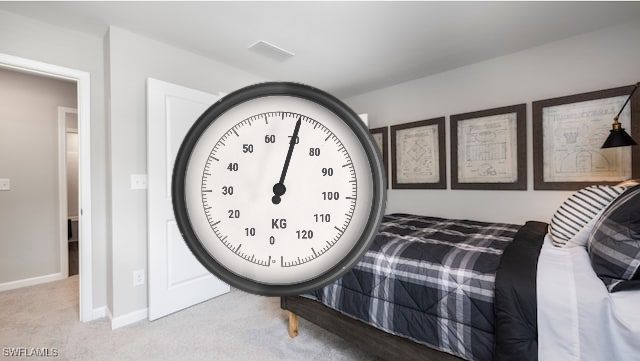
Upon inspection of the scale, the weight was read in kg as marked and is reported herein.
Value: 70 kg
